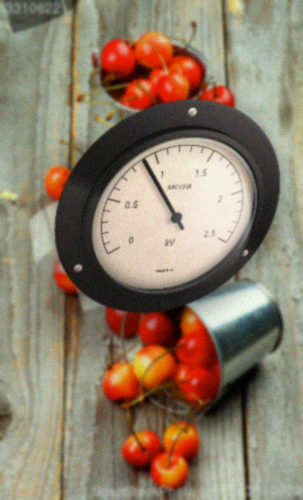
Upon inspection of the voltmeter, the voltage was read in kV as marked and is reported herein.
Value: 0.9 kV
